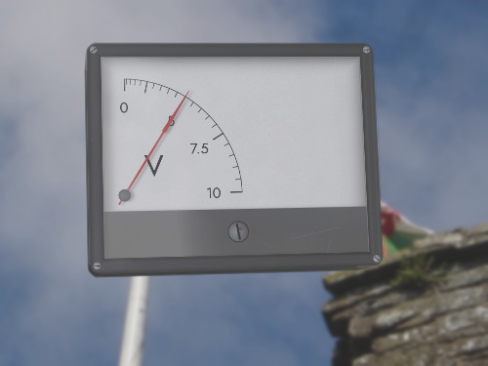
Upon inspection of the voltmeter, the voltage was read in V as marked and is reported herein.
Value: 5 V
